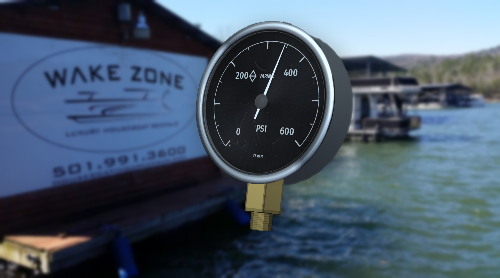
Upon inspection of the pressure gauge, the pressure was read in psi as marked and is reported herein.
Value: 350 psi
